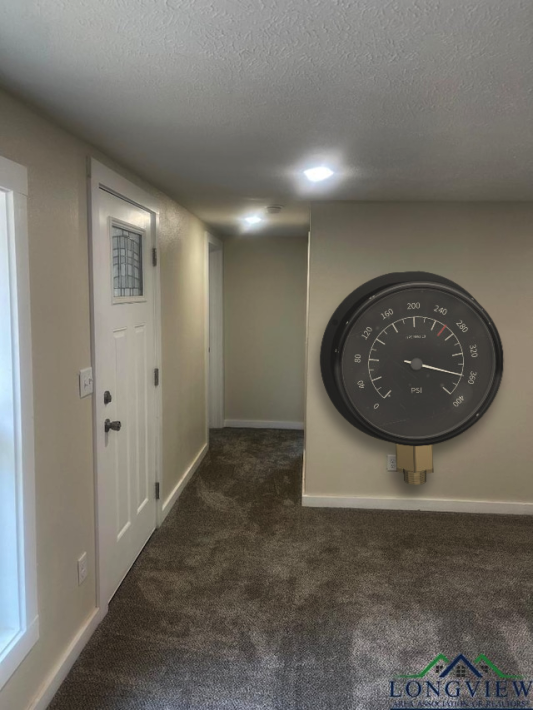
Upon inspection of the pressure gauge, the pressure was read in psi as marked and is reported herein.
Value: 360 psi
